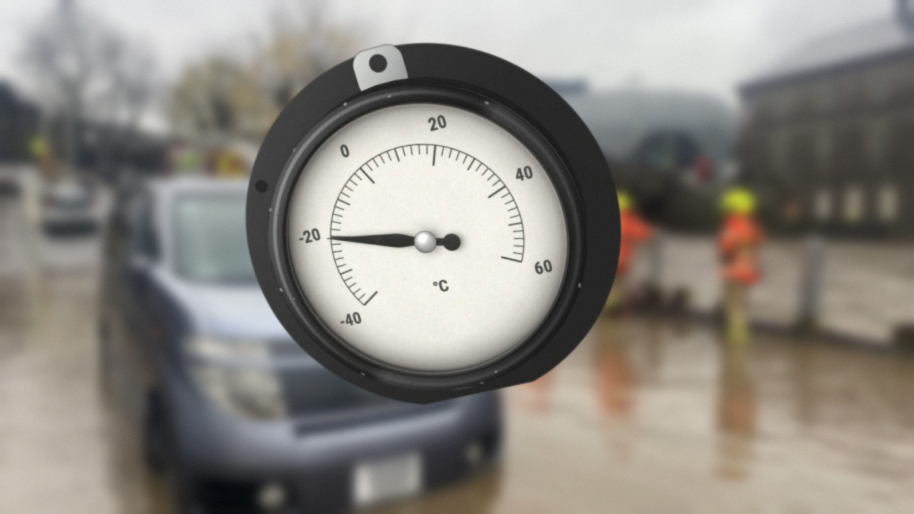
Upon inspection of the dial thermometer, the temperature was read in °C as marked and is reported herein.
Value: -20 °C
